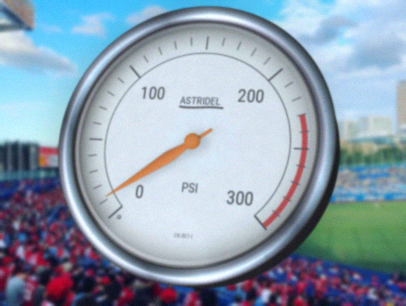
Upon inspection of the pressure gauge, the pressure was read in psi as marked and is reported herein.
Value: 10 psi
